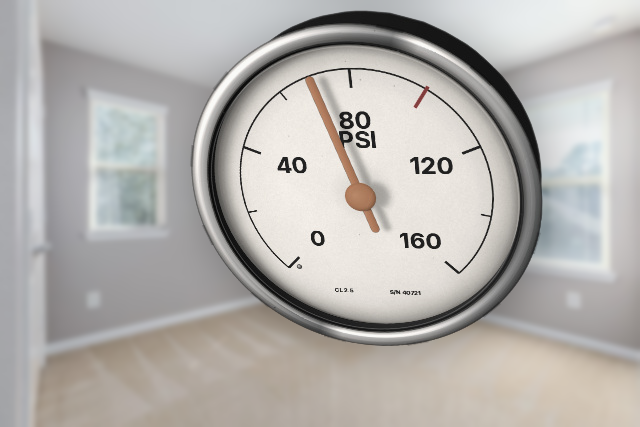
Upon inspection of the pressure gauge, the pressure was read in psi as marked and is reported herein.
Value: 70 psi
